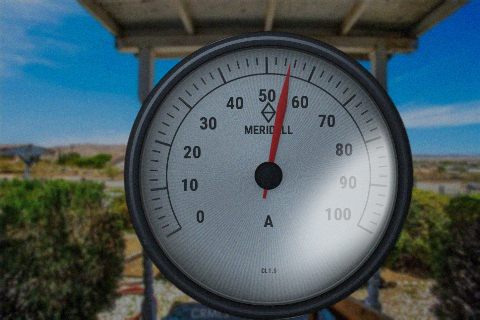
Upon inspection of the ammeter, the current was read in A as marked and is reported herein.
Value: 55 A
